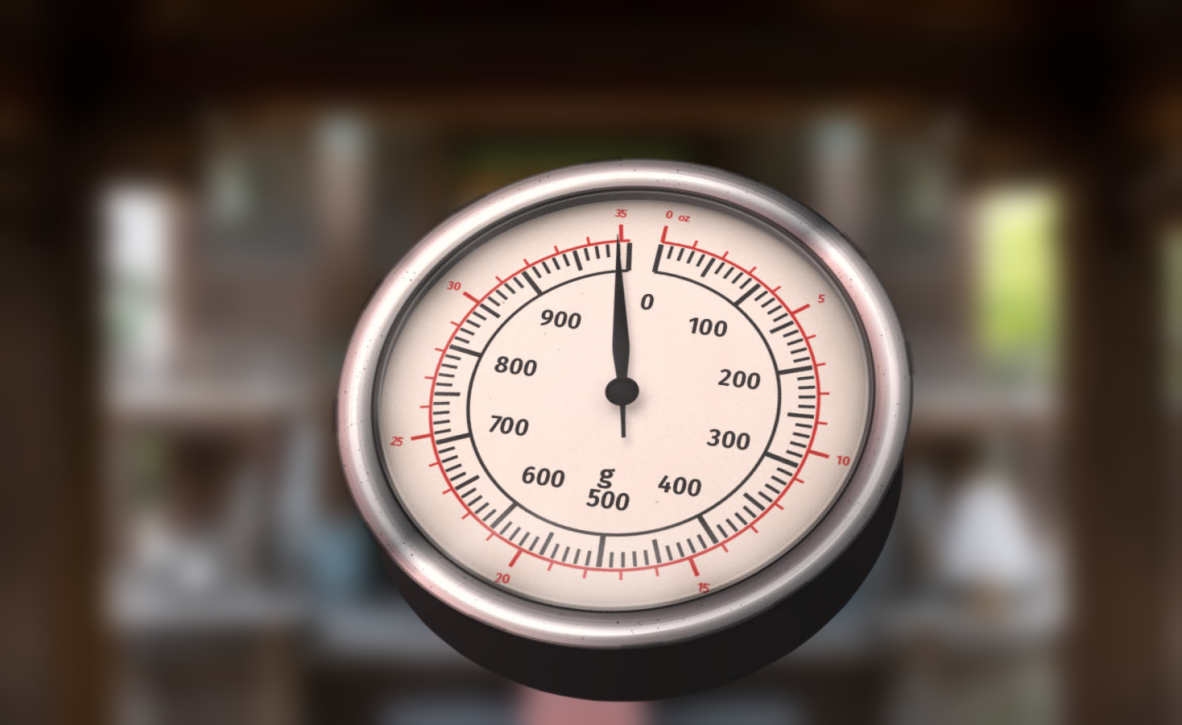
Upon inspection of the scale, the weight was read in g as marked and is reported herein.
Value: 990 g
